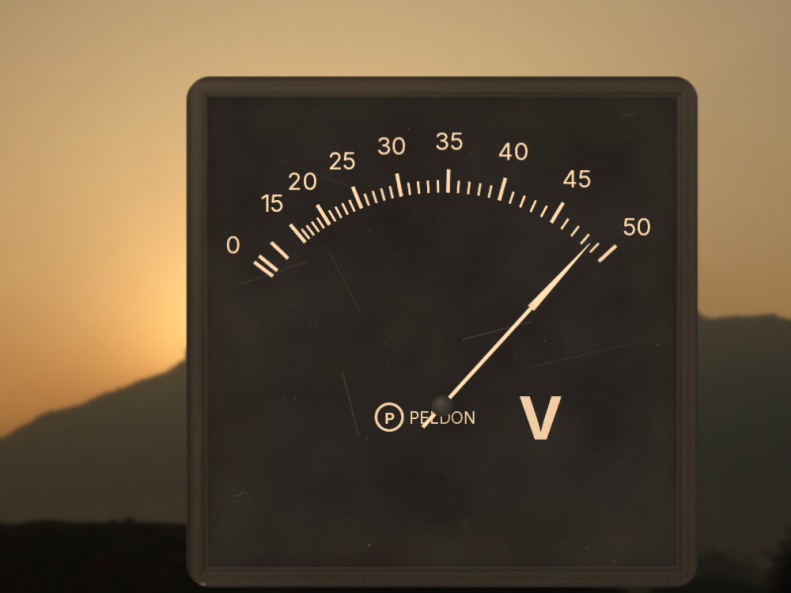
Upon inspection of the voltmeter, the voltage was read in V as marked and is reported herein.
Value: 48.5 V
